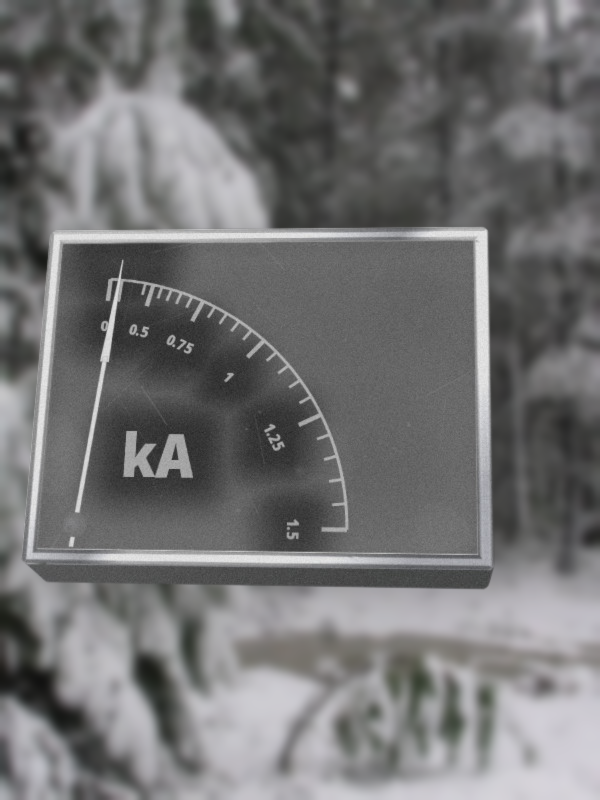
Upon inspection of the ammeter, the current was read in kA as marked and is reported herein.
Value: 0.25 kA
